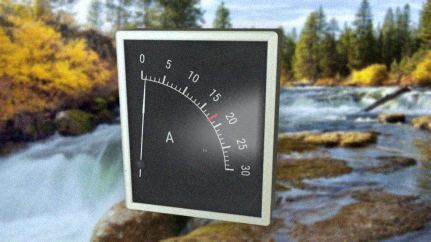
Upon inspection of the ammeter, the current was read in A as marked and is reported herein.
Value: 1 A
